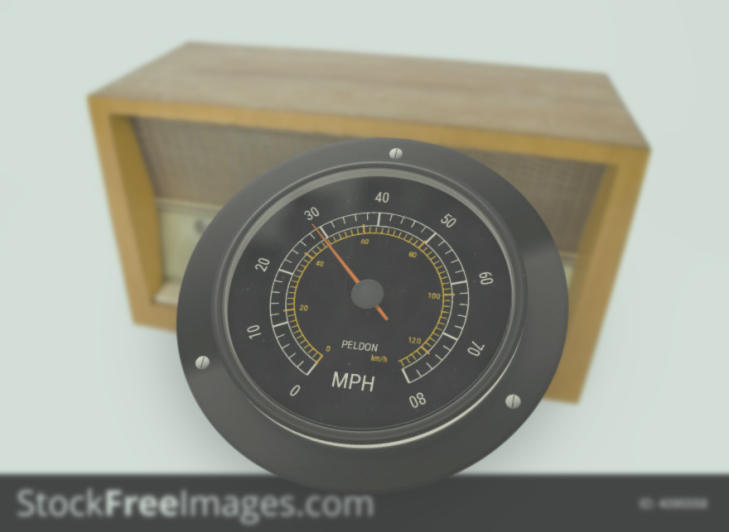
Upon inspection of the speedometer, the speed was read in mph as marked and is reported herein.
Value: 29 mph
